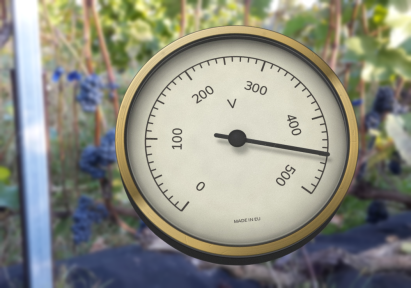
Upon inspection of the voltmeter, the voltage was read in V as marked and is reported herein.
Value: 450 V
